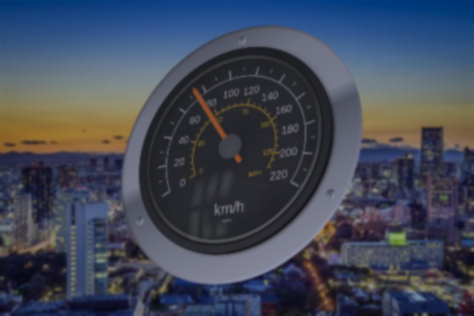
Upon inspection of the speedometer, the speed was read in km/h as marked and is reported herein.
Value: 75 km/h
